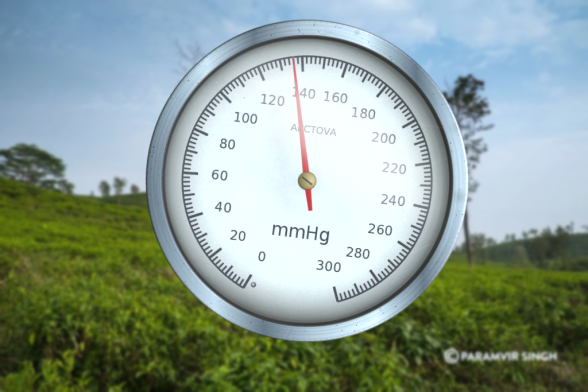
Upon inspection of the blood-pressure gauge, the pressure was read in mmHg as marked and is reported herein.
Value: 136 mmHg
